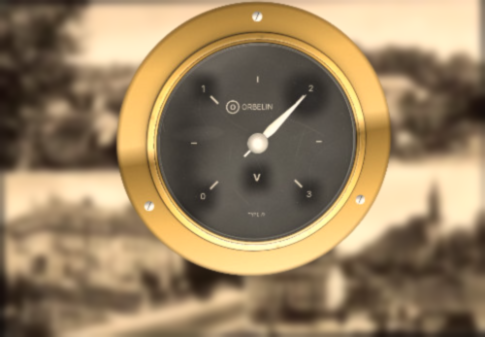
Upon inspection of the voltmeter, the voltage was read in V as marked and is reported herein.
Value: 2 V
